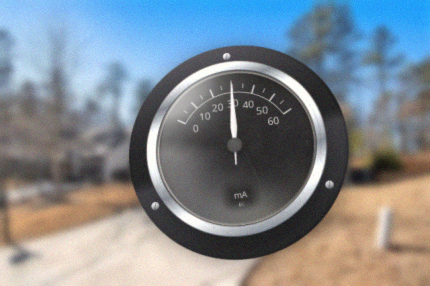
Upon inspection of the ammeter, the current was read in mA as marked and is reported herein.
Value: 30 mA
